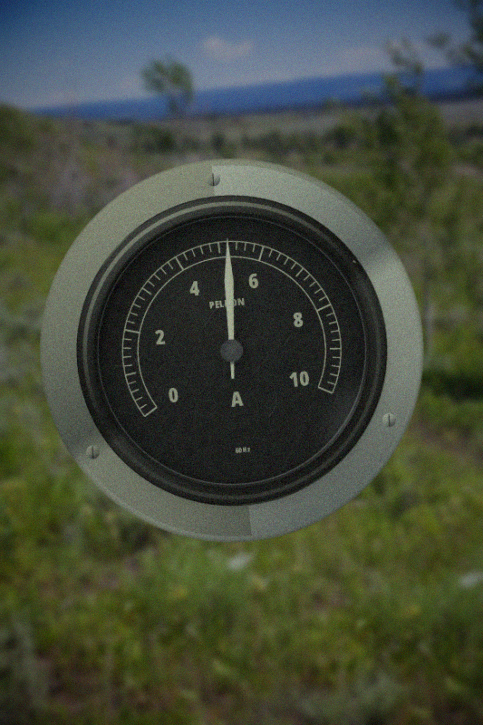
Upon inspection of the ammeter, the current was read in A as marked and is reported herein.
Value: 5.2 A
